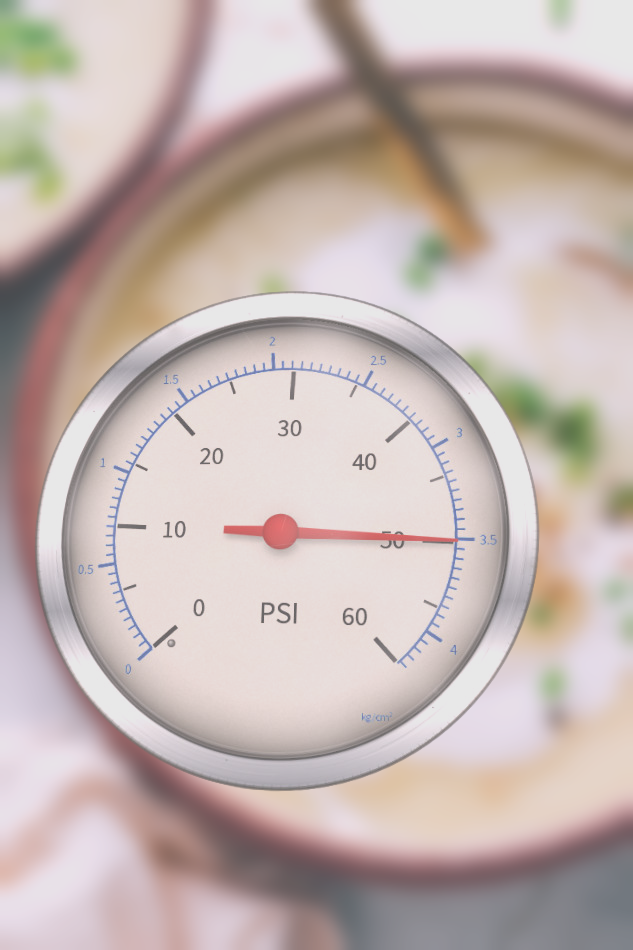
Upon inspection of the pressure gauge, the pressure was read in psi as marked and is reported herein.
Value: 50 psi
